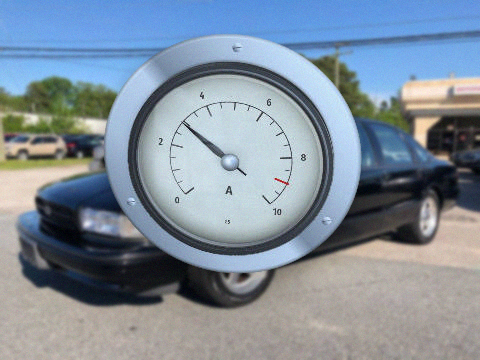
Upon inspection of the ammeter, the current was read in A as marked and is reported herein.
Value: 3 A
